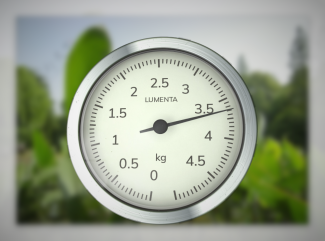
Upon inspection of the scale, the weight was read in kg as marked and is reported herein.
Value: 3.65 kg
